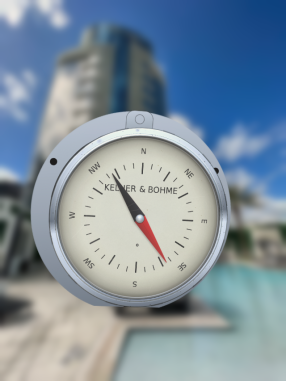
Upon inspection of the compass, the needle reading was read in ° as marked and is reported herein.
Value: 145 °
